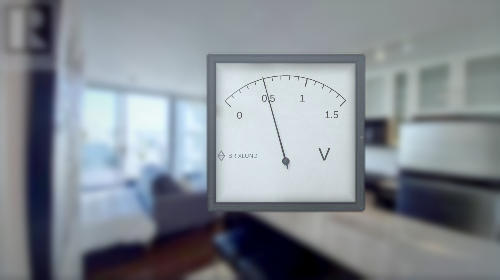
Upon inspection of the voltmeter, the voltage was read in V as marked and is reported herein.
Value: 0.5 V
